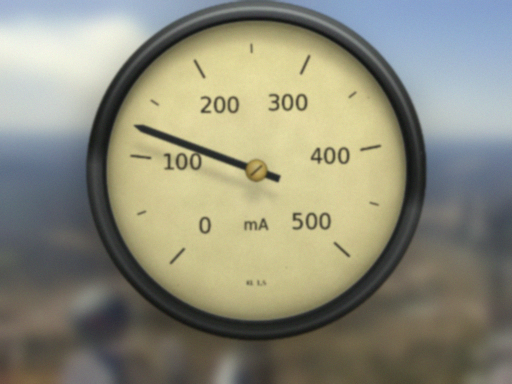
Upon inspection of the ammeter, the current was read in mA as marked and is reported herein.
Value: 125 mA
